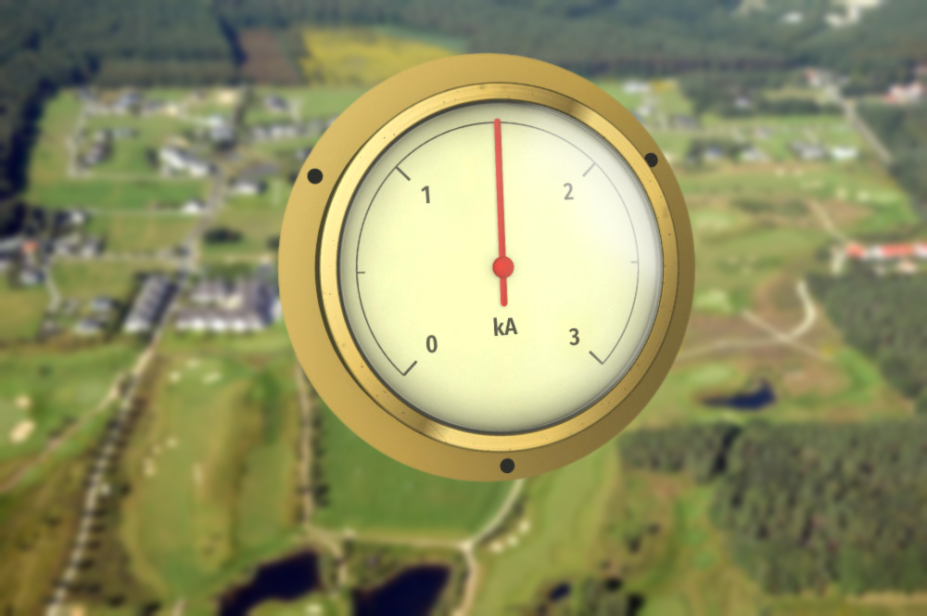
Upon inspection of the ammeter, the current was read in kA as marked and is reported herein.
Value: 1.5 kA
